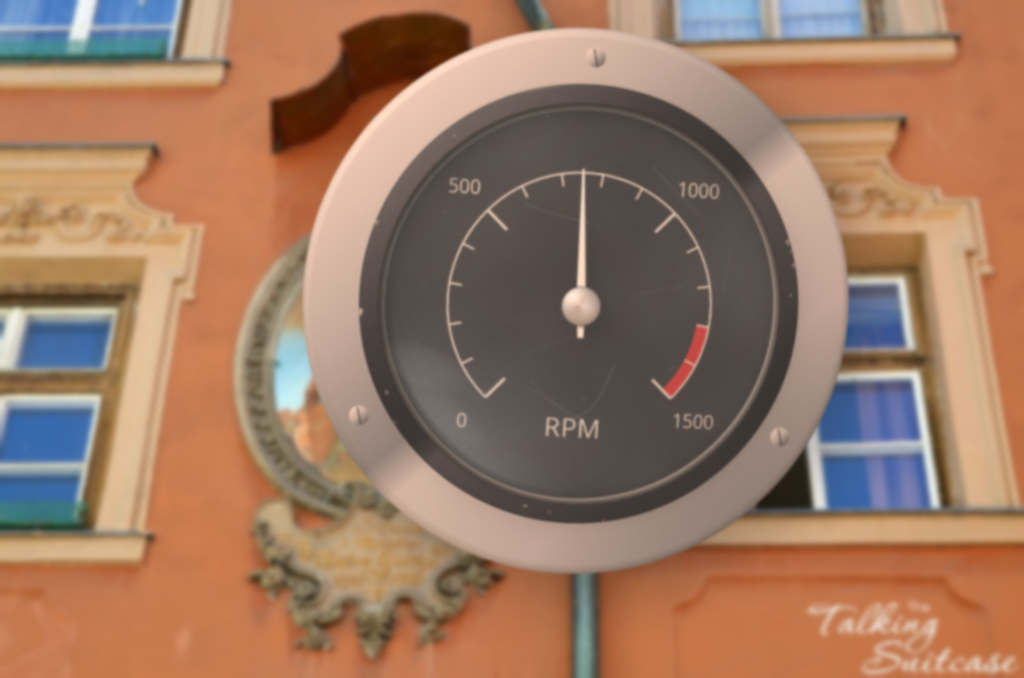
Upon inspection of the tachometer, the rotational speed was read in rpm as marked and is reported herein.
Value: 750 rpm
